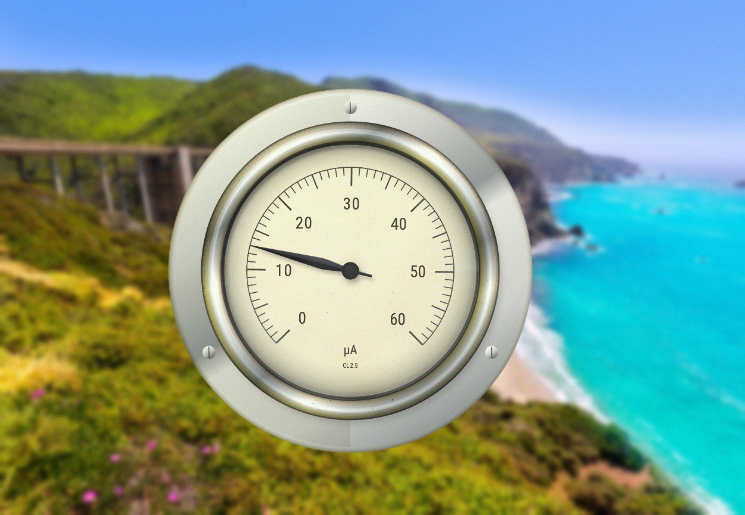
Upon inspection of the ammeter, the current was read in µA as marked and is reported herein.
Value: 13 µA
